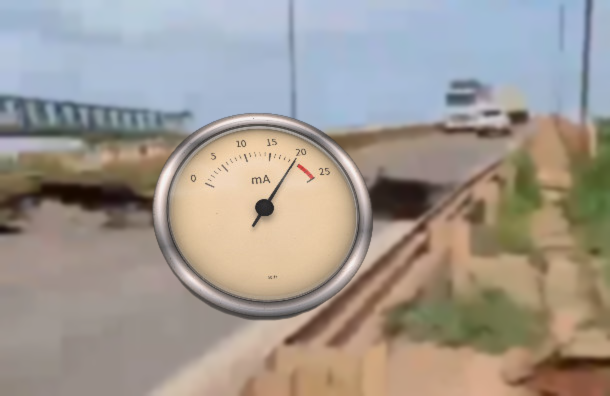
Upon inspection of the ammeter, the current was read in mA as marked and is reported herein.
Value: 20 mA
